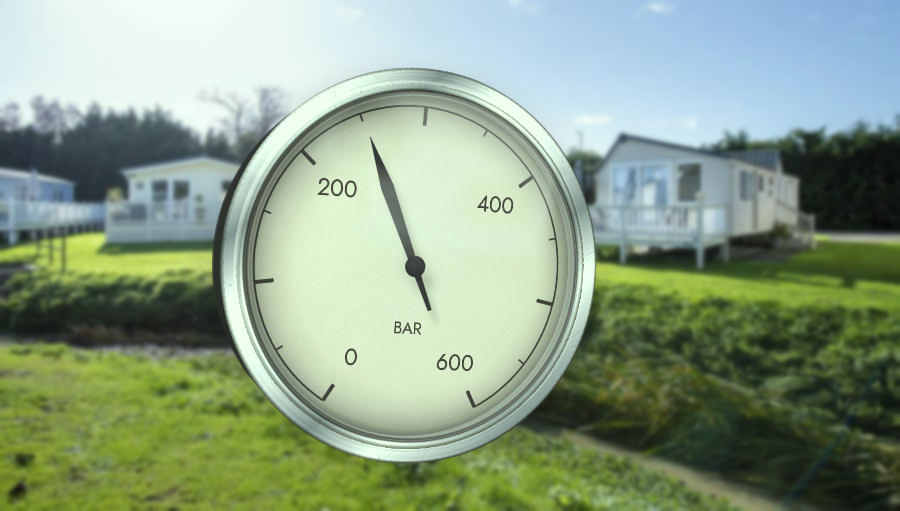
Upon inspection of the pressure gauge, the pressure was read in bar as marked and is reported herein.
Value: 250 bar
